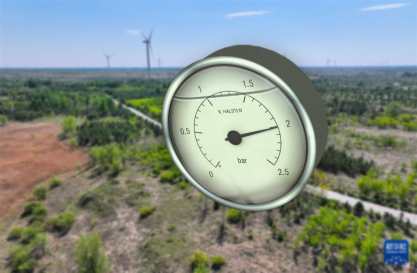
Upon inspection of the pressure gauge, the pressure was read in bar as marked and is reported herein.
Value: 2 bar
